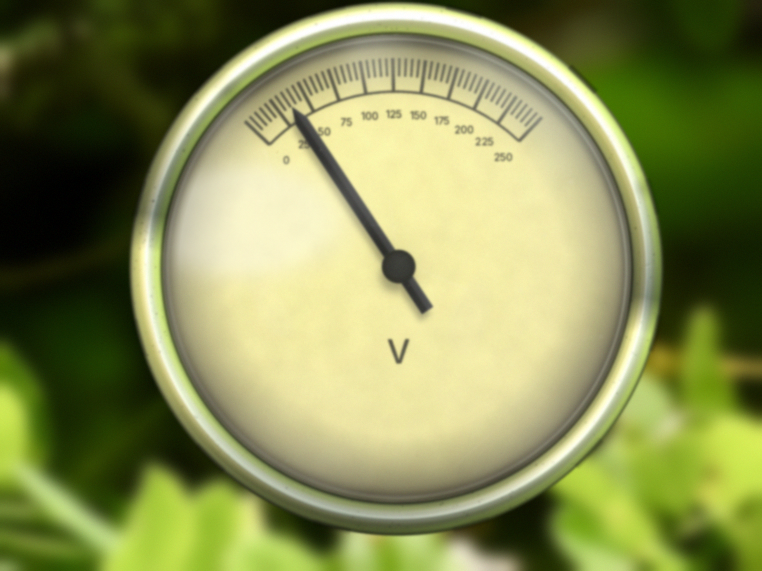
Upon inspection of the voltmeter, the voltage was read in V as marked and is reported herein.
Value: 35 V
